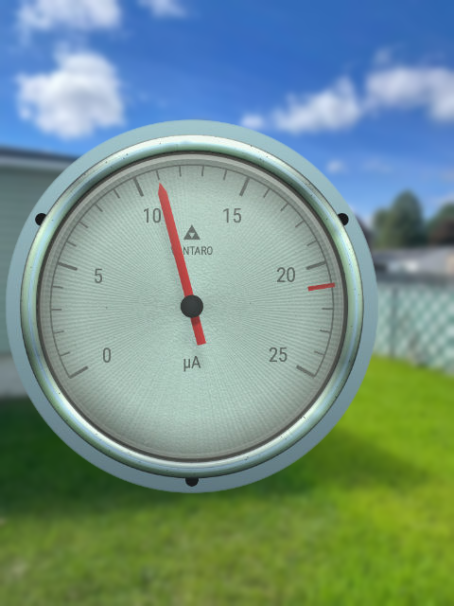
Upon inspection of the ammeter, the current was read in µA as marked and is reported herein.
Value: 11 µA
